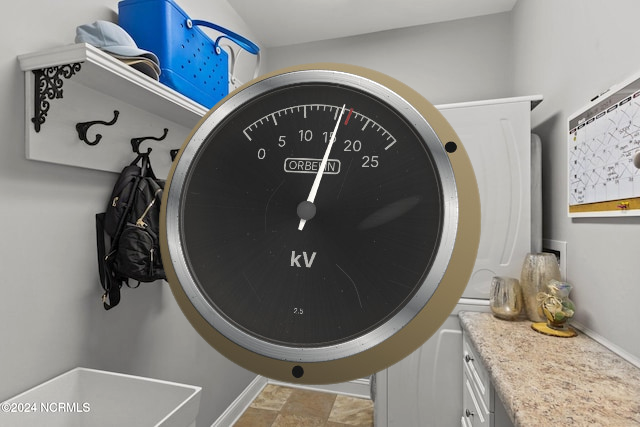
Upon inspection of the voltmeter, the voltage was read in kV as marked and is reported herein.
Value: 16 kV
